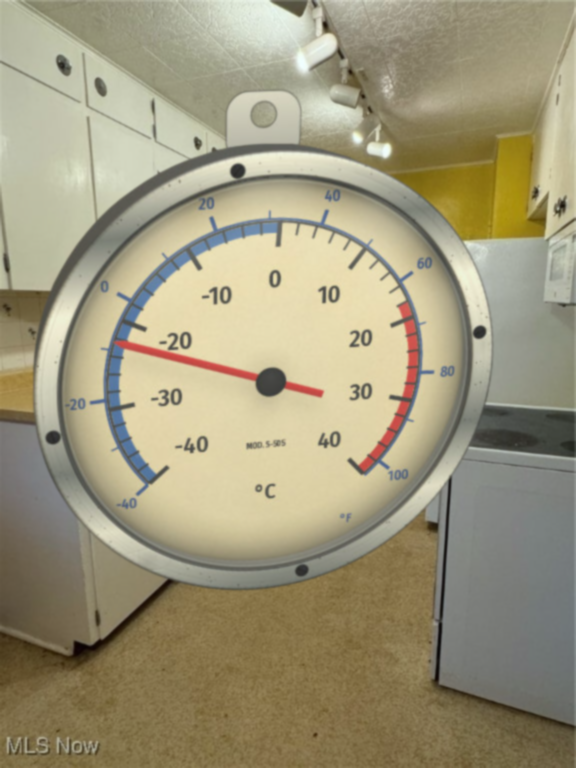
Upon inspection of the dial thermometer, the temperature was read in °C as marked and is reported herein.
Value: -22 °C
